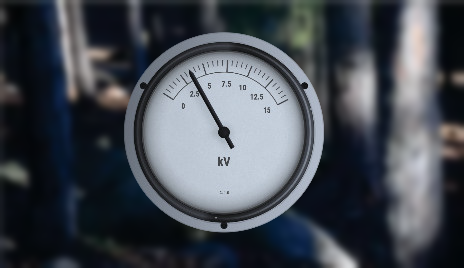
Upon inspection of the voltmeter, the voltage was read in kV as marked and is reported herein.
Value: 3.5 kV
